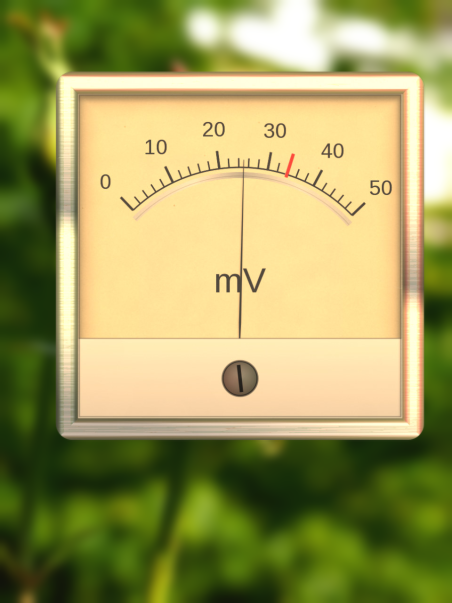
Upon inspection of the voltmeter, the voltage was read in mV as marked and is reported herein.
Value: 25 mV
